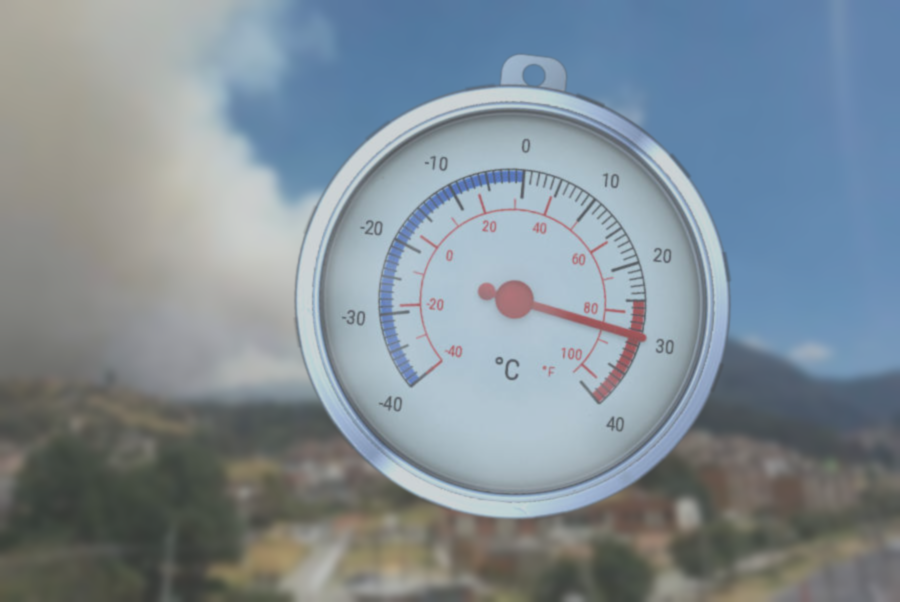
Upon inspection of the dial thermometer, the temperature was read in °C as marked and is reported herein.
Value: 30 °C
